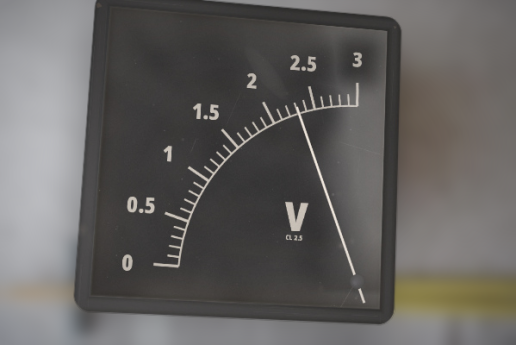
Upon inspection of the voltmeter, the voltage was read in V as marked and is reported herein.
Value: 2.3 V
